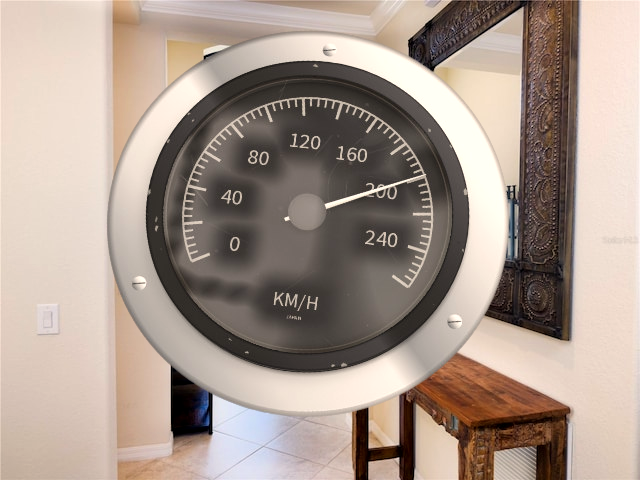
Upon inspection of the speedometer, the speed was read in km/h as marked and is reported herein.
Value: 200 km/h
